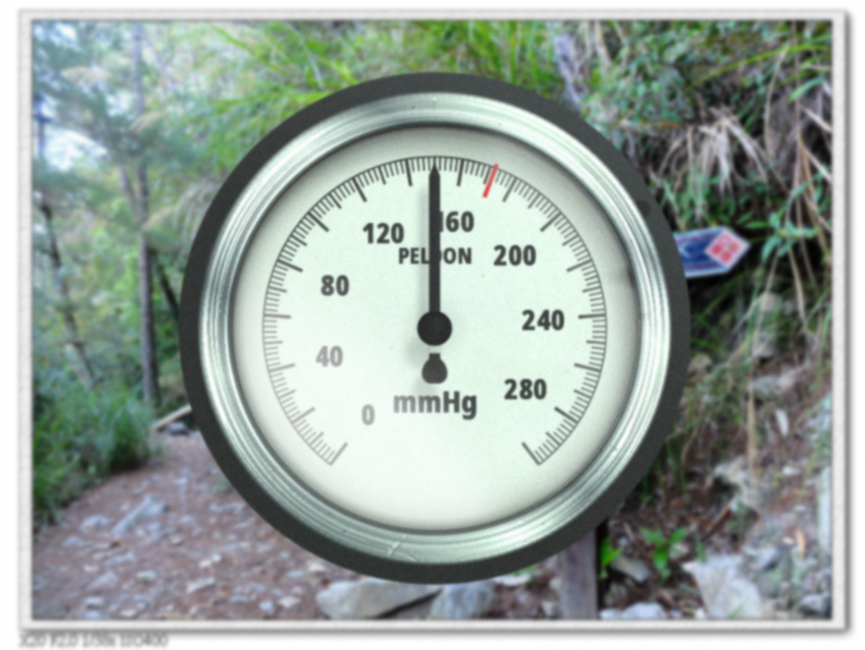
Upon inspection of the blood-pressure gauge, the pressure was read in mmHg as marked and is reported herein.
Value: 150 mmHg
